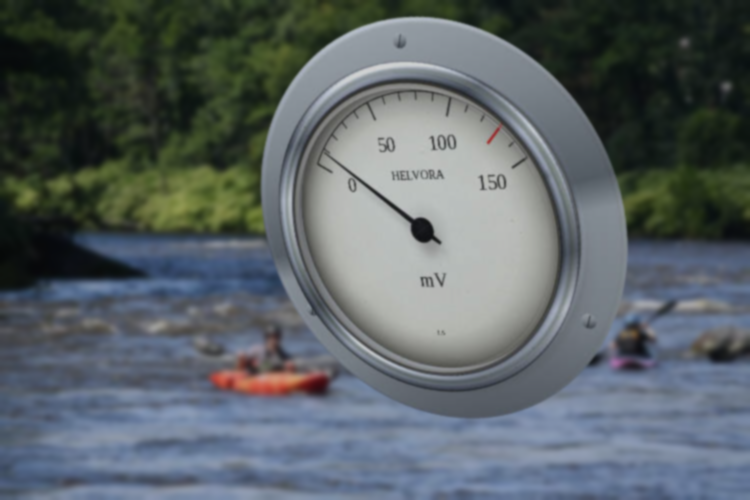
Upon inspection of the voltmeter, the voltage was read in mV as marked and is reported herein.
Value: 10 mV
